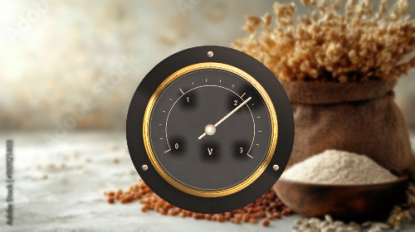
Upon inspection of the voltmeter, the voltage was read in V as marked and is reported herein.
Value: 2.1 V
